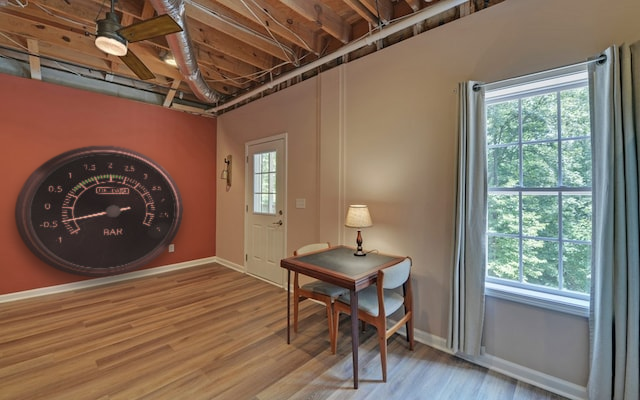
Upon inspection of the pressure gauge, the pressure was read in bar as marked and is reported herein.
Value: -0.5 bar
